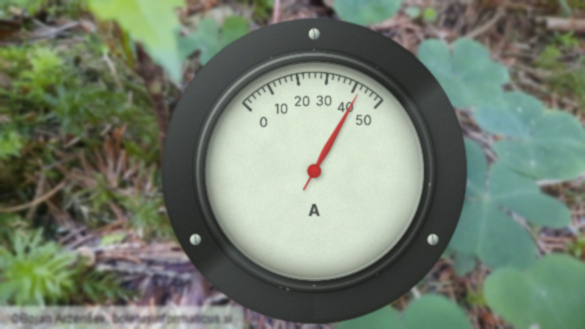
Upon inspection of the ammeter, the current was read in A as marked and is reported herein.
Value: 42 A
